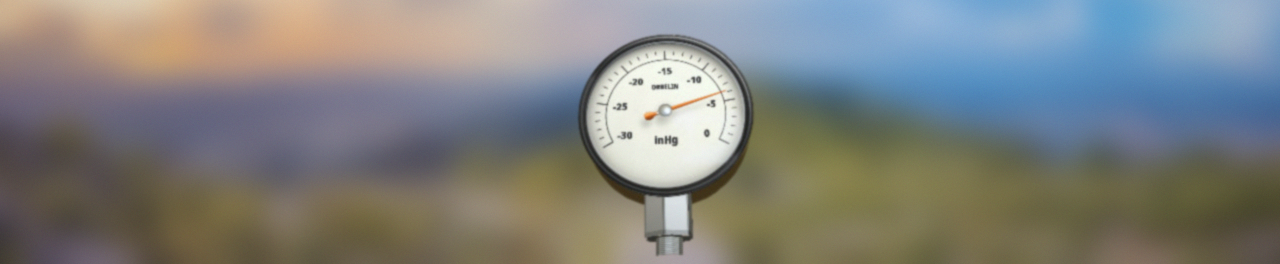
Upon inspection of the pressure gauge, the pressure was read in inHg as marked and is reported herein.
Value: -6 inHg
